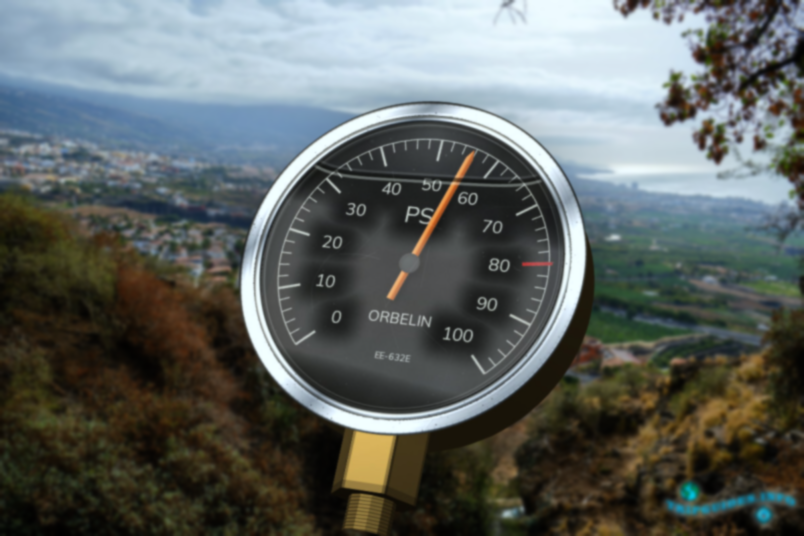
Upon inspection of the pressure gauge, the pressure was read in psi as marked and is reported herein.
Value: 56 psi
